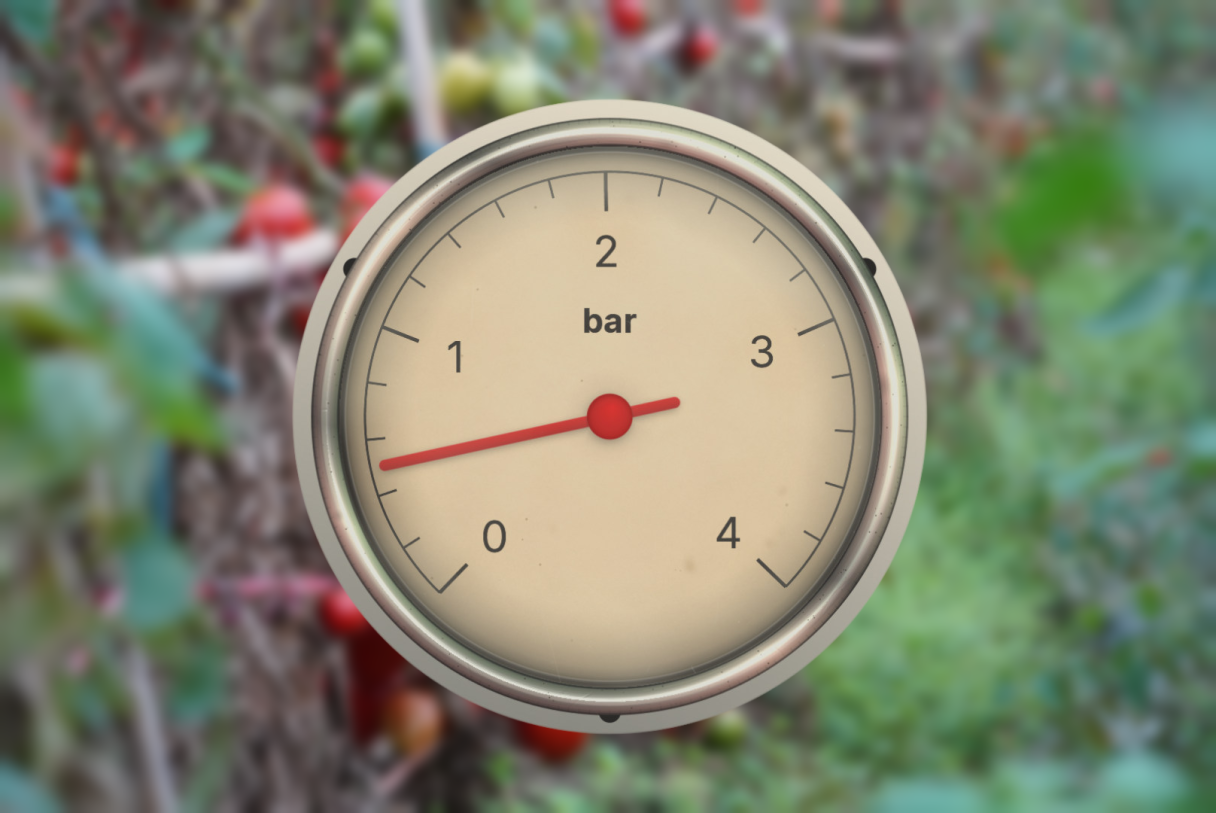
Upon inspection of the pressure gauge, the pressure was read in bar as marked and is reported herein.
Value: 0.5 bar
